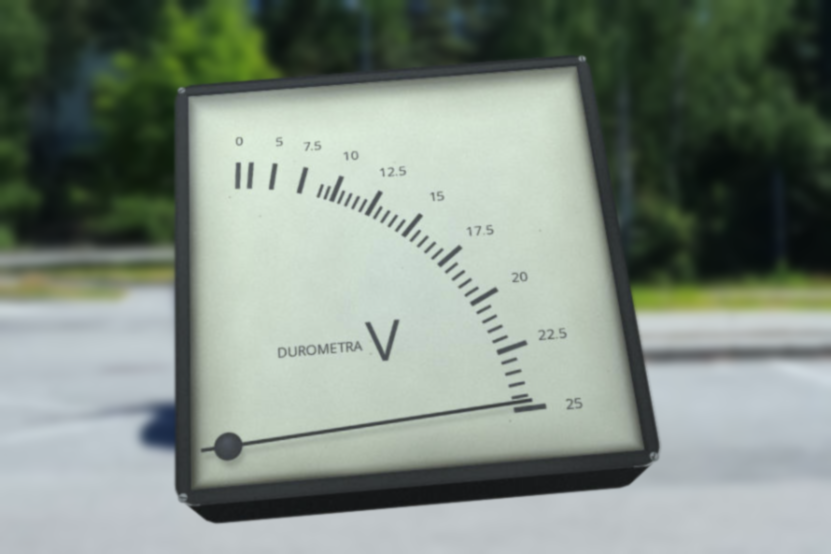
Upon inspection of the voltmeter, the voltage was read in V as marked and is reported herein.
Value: 24.75 V
